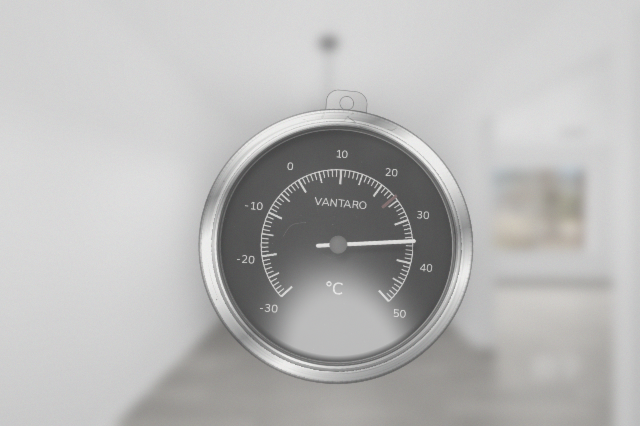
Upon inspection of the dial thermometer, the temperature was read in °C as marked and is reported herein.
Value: 35 °C
